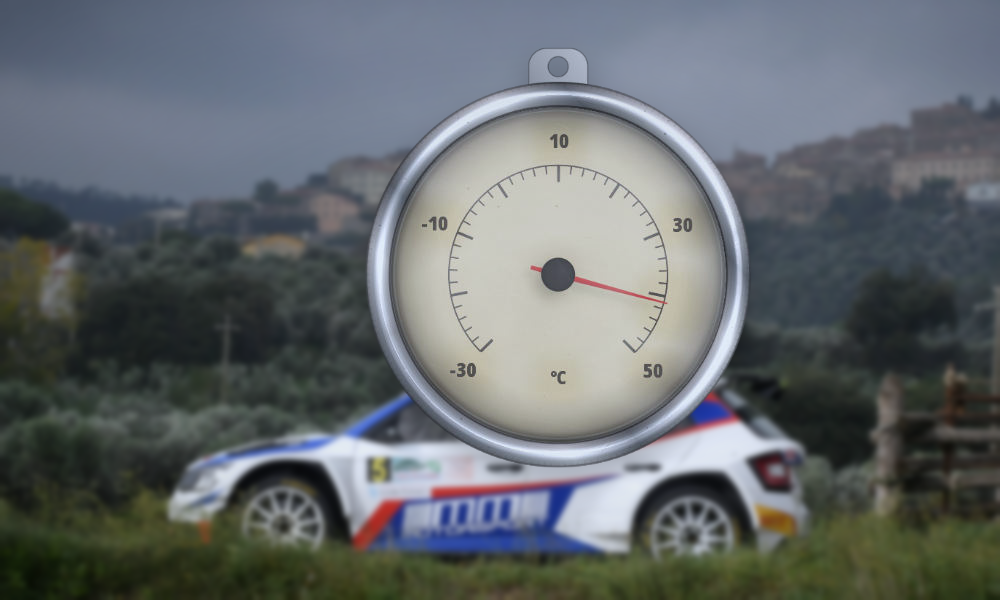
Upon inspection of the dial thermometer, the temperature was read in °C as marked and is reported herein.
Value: 41 °C
